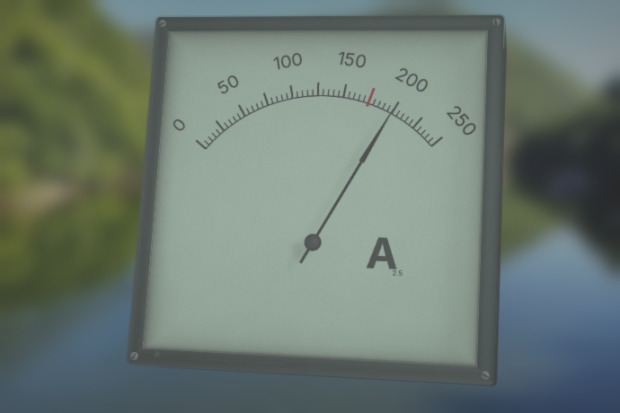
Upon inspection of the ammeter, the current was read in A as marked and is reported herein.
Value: 200 A
